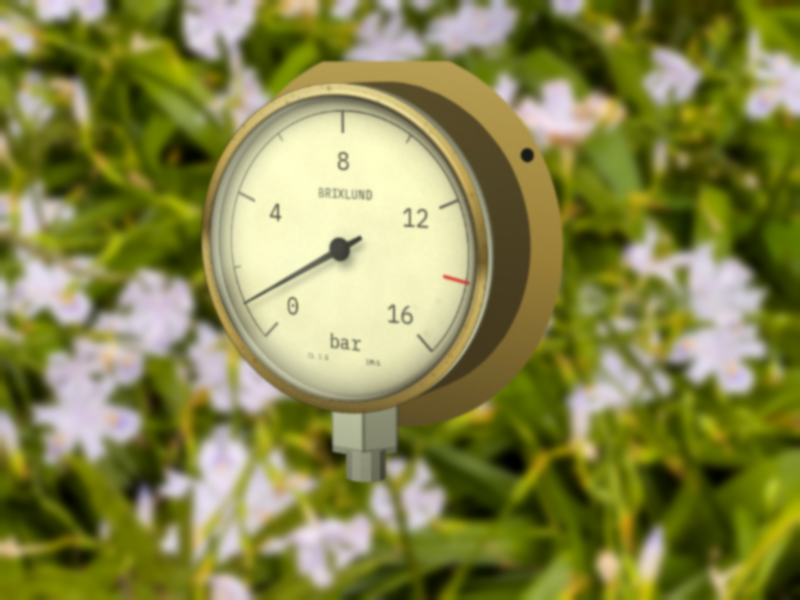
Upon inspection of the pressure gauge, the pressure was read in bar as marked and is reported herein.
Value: 1 bar
